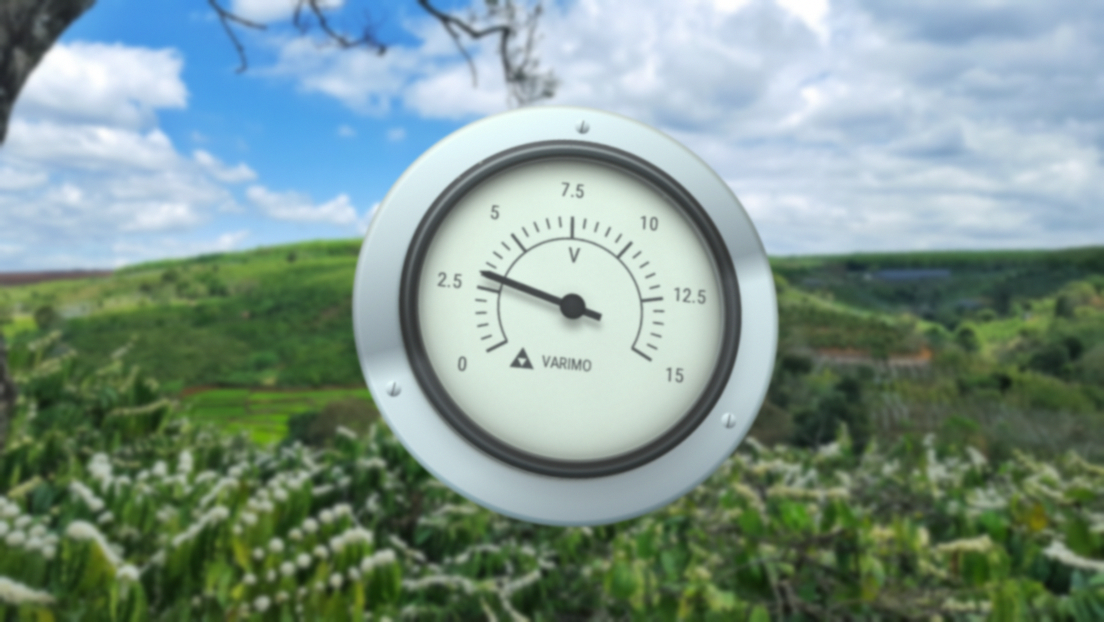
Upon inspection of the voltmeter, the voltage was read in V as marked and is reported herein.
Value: 3 V
